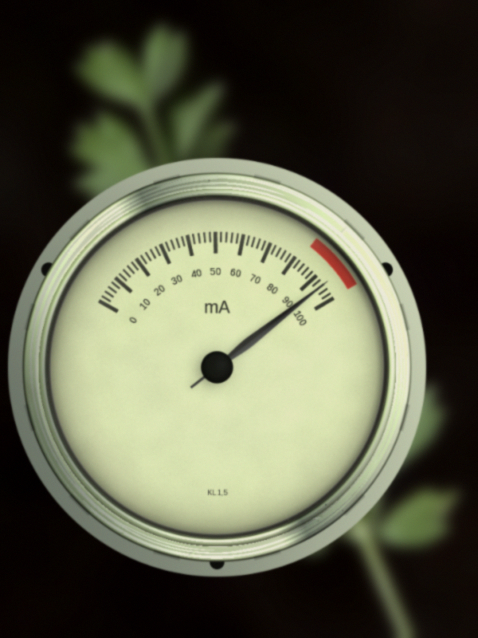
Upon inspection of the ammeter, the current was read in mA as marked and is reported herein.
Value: 94 mA
